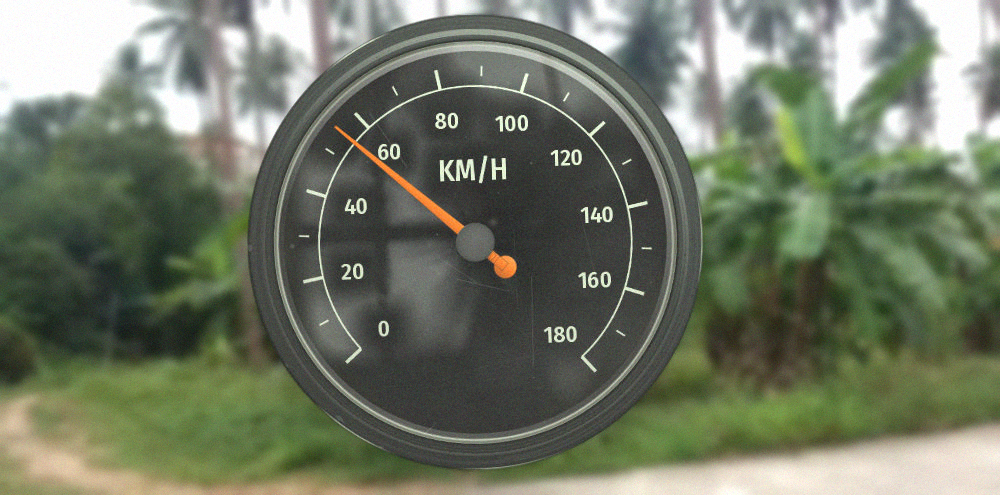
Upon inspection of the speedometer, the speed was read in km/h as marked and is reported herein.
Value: 55 km/h
